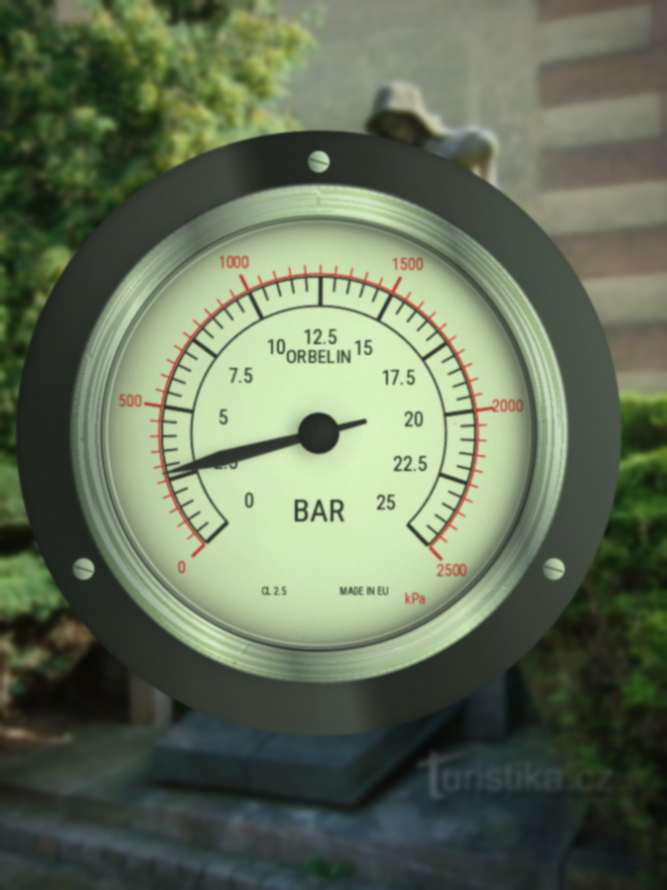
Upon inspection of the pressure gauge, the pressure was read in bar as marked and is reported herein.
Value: 2.75 bar
